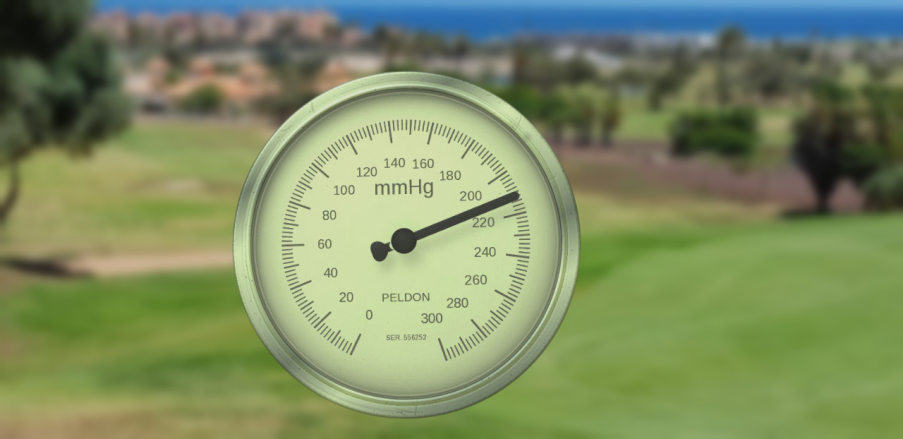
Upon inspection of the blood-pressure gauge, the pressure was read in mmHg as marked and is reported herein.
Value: 212 mmHg
